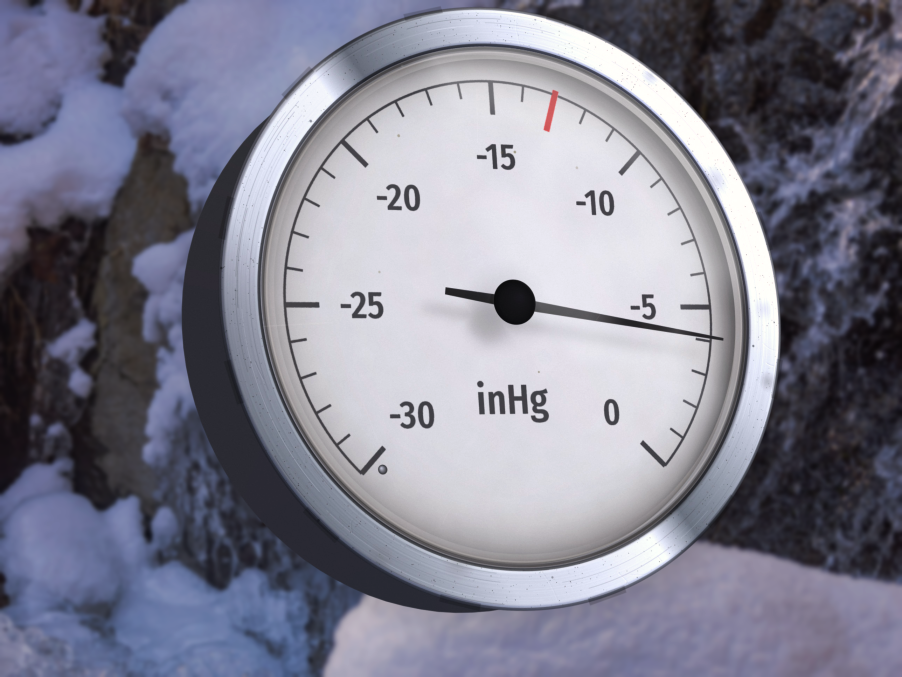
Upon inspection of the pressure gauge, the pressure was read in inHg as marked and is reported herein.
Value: -4 inHg
